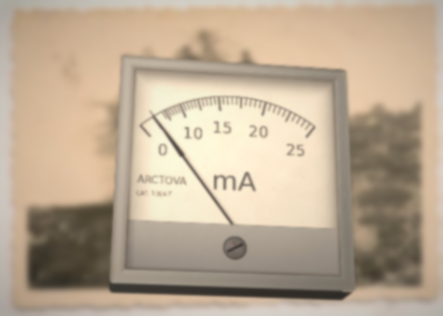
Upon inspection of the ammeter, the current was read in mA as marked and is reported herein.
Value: 5 mA
